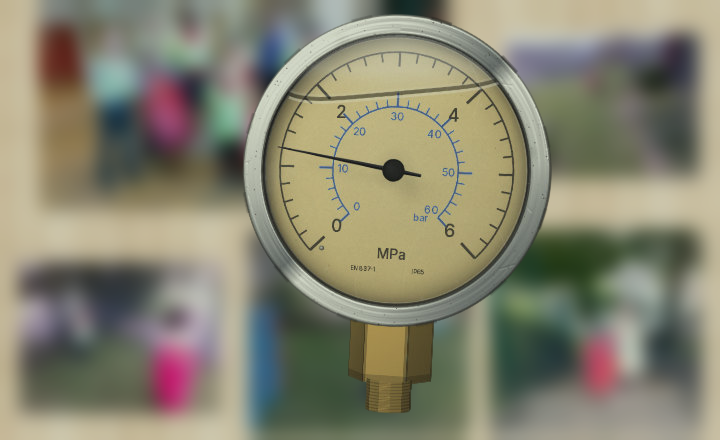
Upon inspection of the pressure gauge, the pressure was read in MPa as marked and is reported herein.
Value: 1.2 MPa
